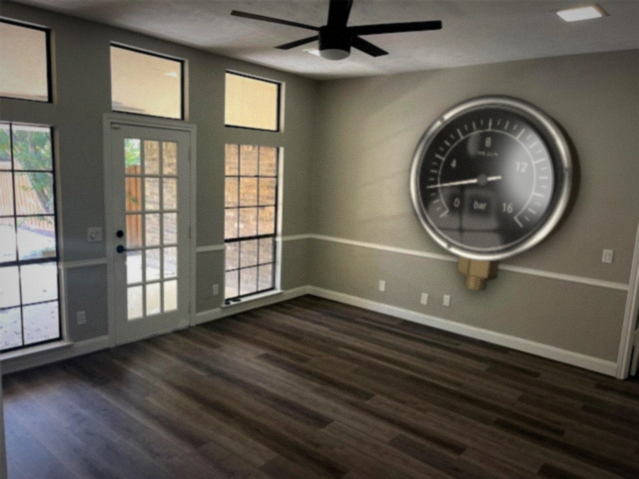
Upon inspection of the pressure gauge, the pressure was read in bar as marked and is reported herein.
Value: 2 bar
